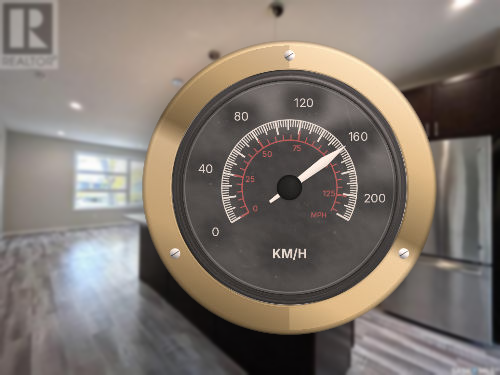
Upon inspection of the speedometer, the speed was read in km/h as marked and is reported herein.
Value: 160 km/h
